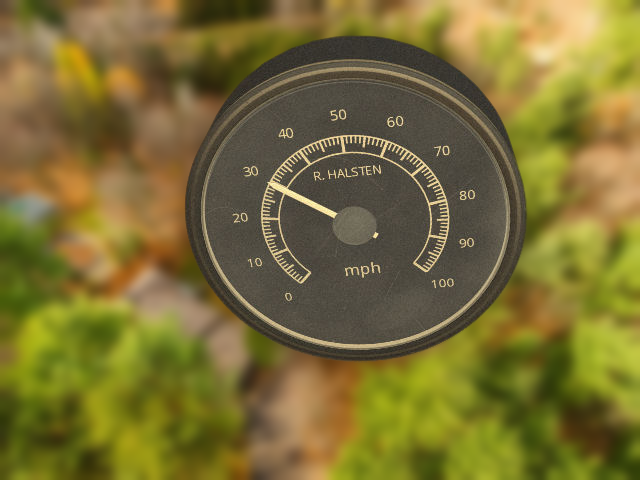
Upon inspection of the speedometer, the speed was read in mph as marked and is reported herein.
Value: 30 mph
